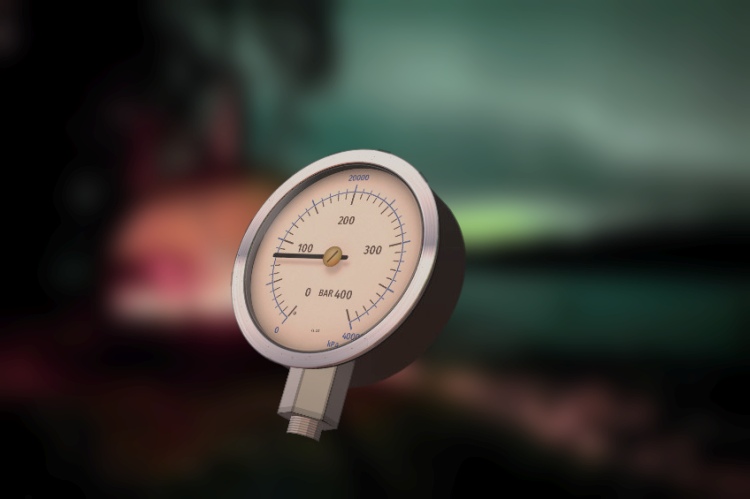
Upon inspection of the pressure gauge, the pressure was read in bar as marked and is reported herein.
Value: 80 bar
